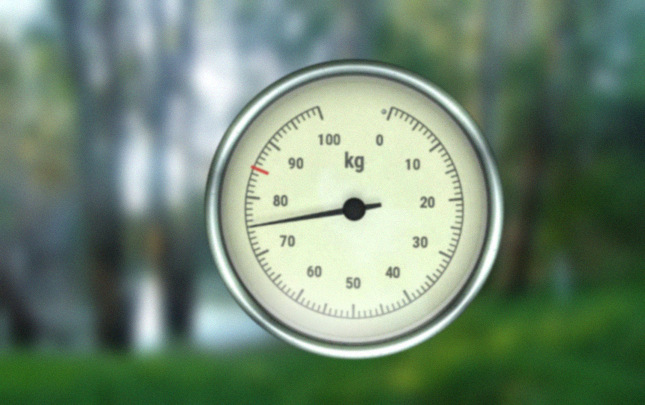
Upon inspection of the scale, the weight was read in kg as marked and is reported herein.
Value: 75 kg
